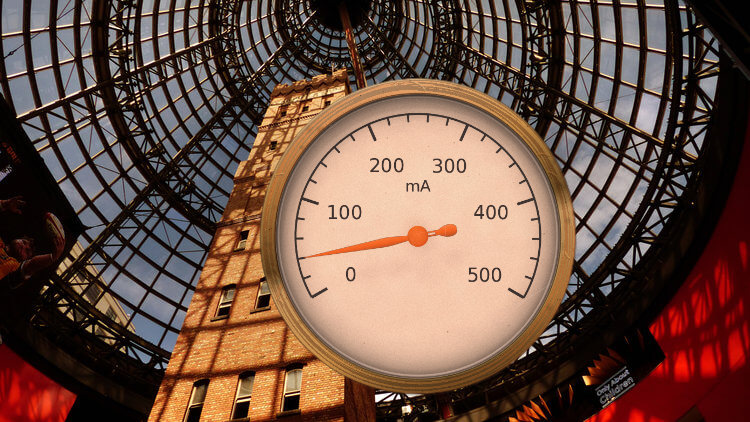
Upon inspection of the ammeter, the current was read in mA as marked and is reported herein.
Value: 40 mA
